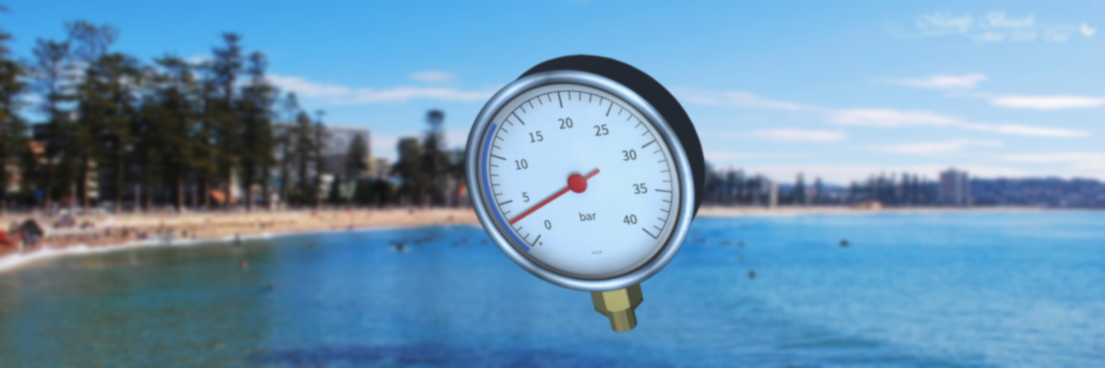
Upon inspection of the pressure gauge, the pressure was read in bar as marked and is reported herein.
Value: 3 bar
